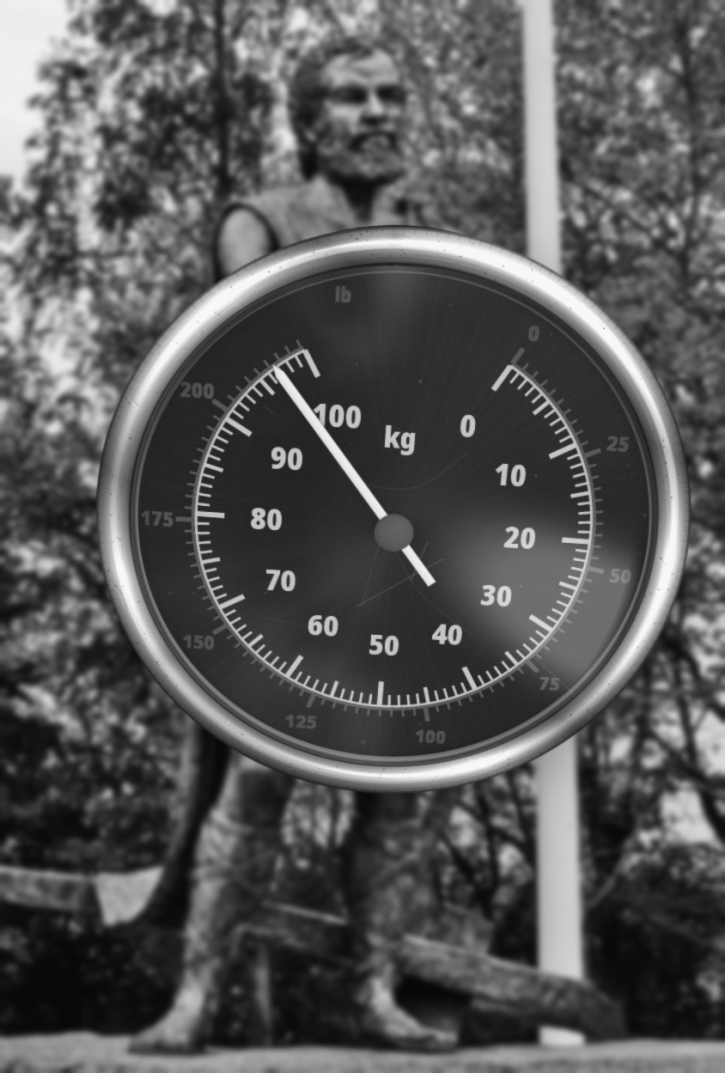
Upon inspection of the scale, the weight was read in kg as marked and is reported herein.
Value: 97 kg
